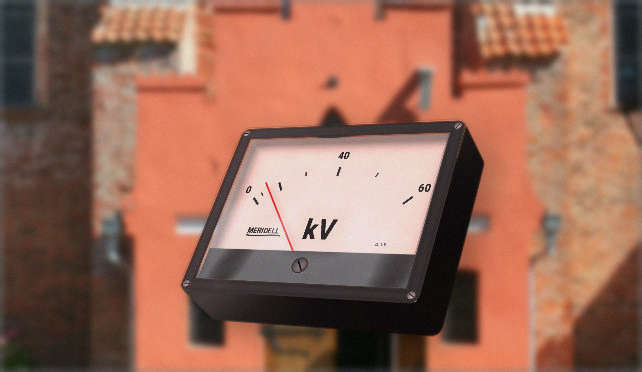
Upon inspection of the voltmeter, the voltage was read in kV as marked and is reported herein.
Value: 15 kV
